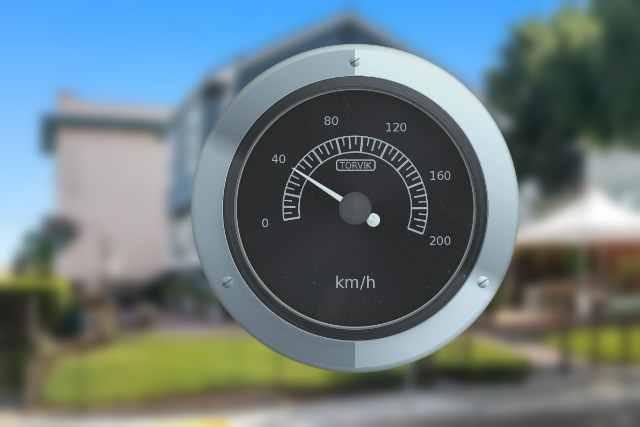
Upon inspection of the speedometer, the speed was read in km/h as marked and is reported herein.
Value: 40 km/h
